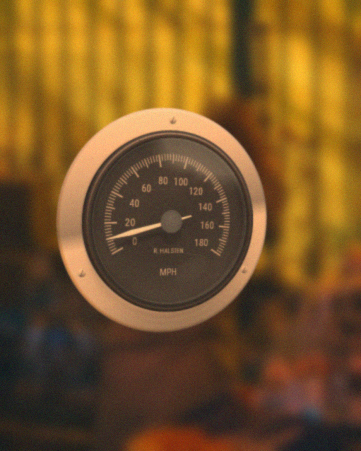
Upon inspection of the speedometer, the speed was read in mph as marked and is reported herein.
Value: 10 mph
